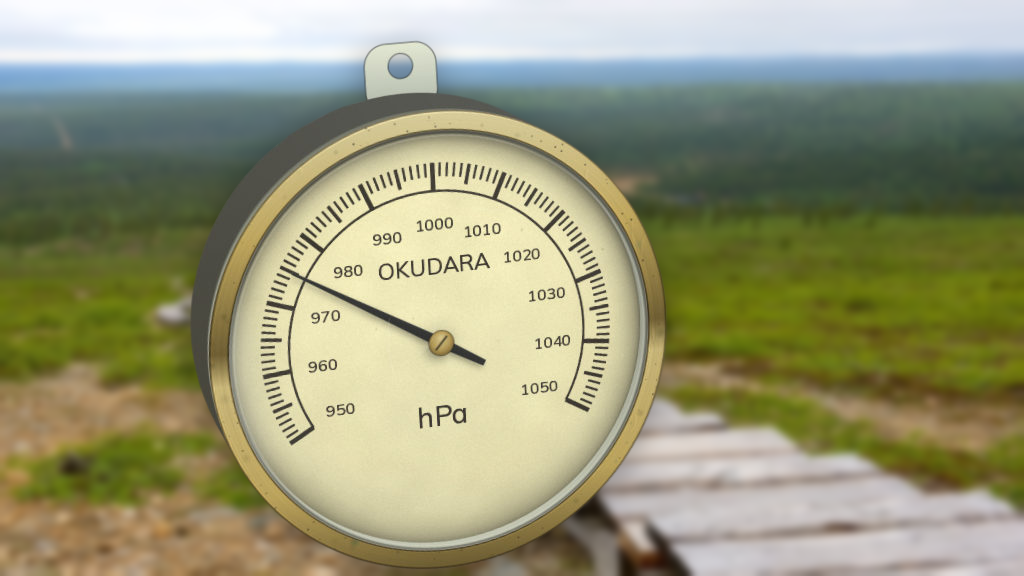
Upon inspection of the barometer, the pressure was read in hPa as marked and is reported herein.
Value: 975 hPa
